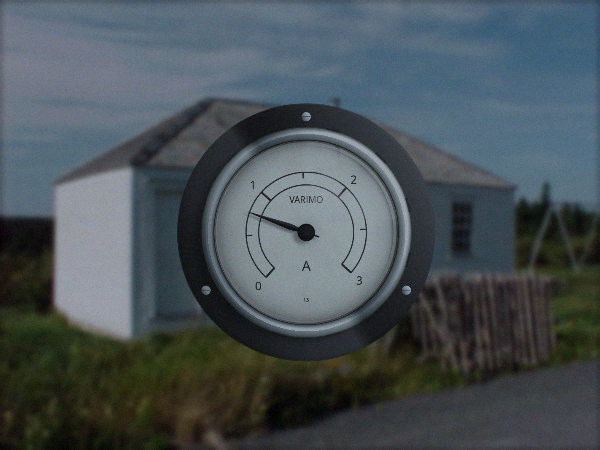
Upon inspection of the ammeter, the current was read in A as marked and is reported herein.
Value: 0.75 A
